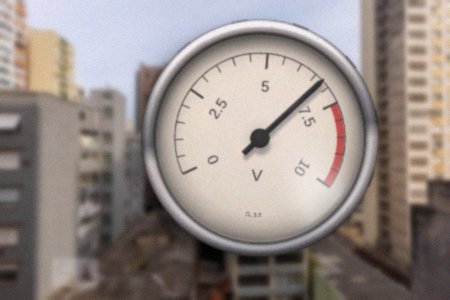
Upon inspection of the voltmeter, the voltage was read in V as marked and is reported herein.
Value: 6.75 V
